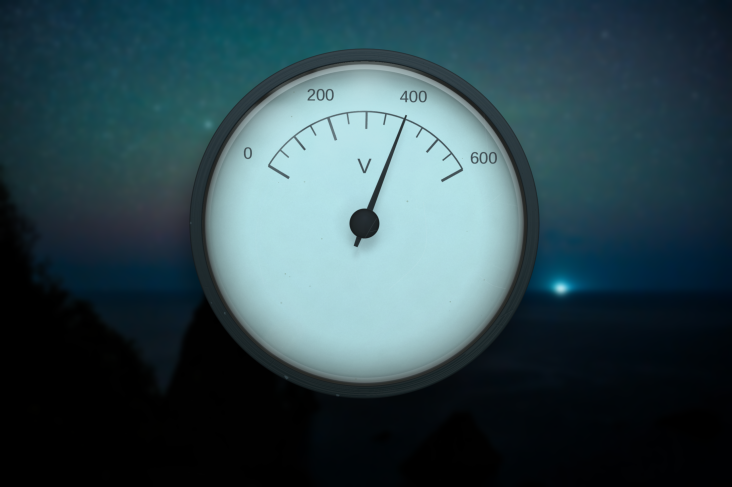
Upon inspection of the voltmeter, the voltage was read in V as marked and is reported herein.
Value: 400 V
